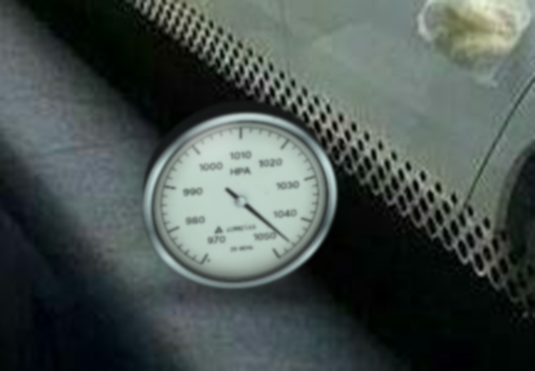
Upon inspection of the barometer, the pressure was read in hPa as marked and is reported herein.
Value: 1046 hPa
